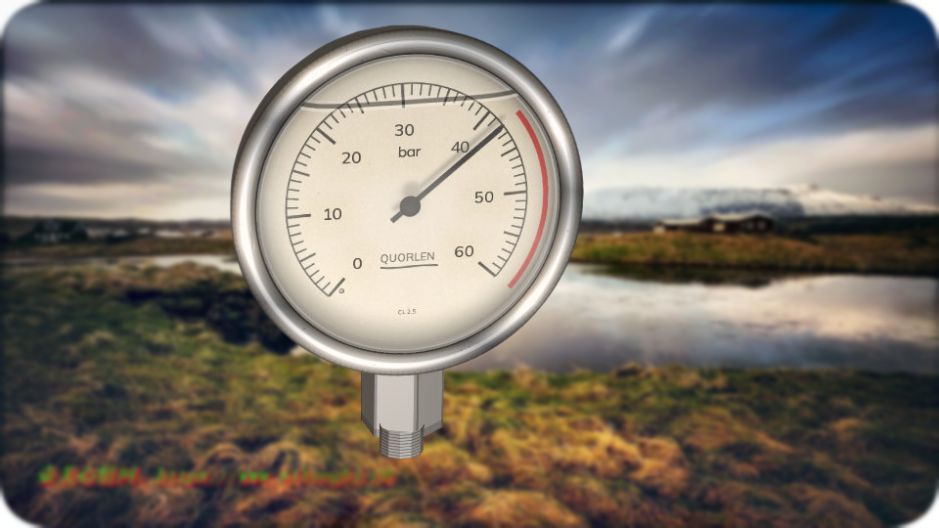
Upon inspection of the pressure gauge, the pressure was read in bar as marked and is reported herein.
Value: 42 bar
